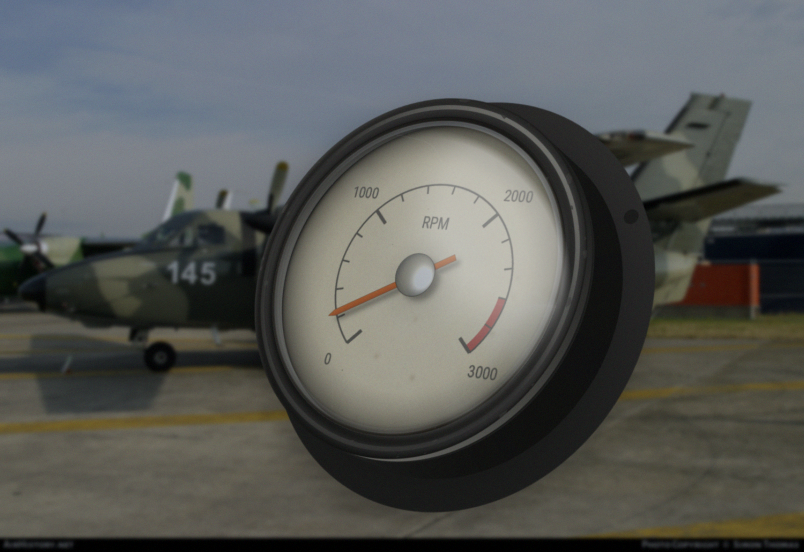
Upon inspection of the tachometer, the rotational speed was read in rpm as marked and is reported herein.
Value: 200 rpm
